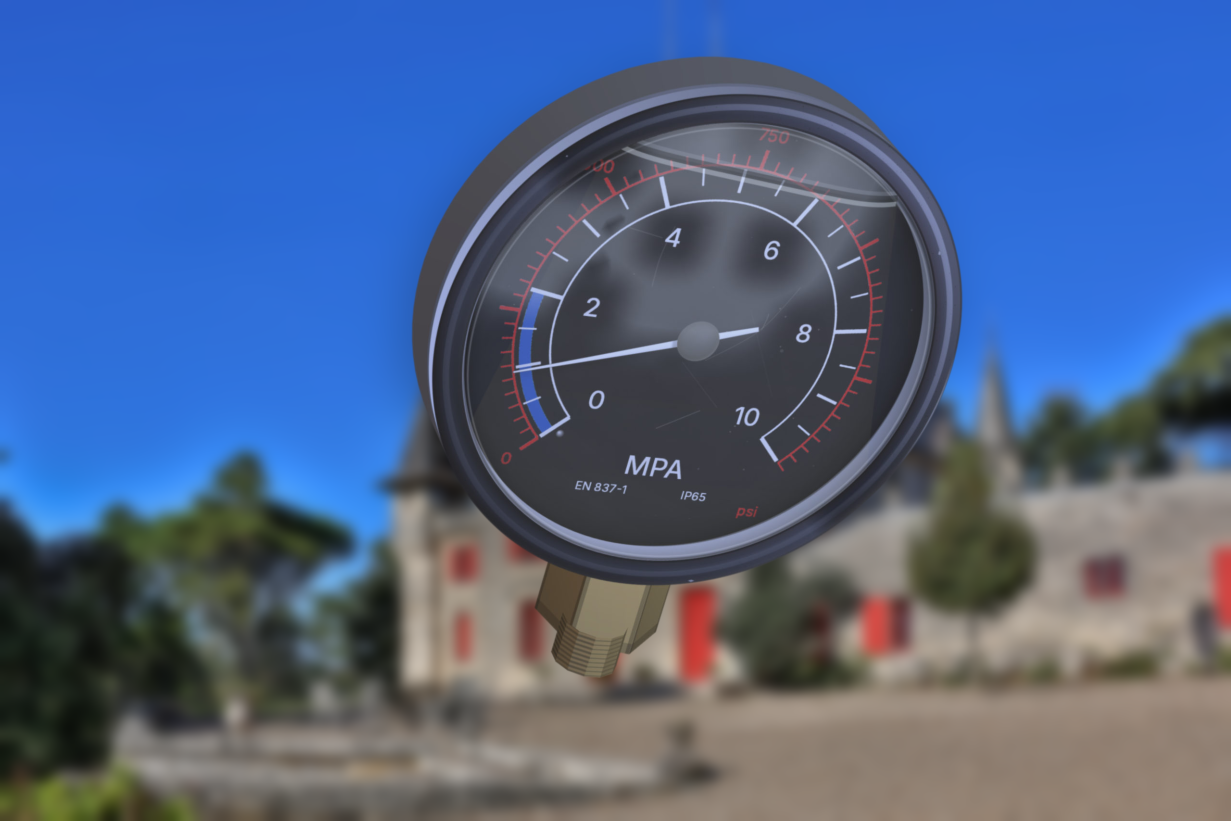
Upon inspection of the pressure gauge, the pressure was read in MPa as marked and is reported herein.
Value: 1 MPa
